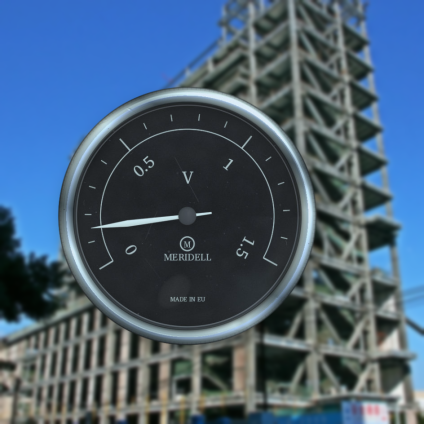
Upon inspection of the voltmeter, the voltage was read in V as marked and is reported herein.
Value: 0.15 V
